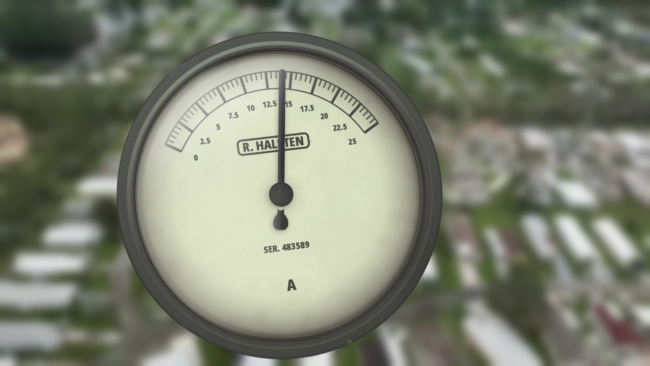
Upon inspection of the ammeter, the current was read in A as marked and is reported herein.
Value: 14 A
